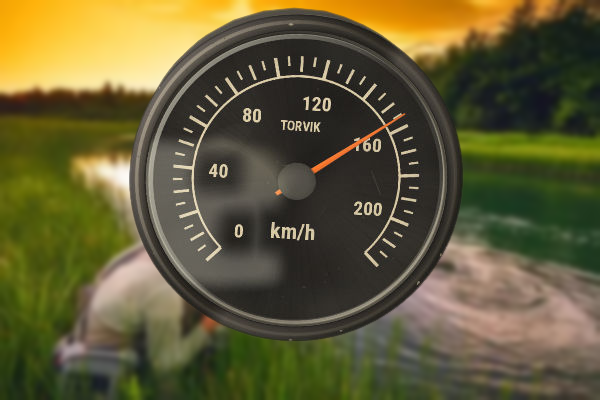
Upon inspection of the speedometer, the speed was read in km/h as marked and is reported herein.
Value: 155 km/h
